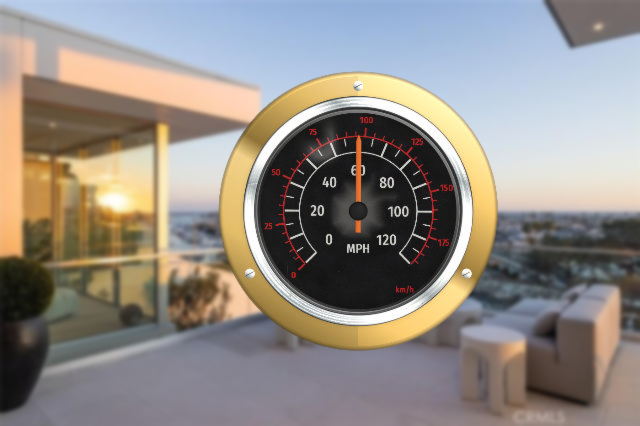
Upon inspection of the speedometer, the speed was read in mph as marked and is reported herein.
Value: 60 mph
